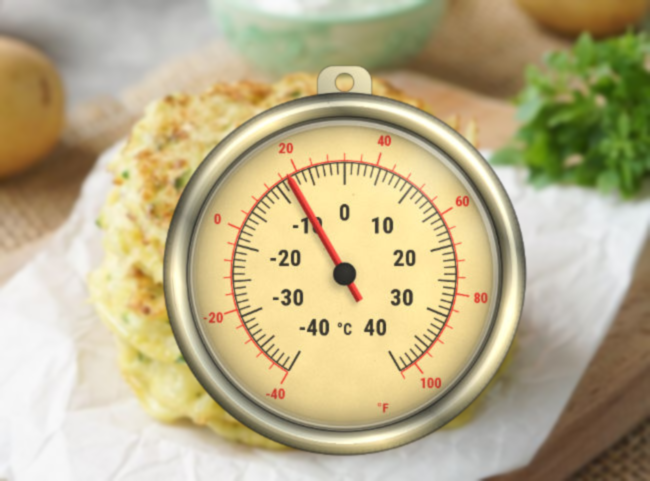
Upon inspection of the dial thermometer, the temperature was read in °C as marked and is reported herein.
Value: -8 °C
